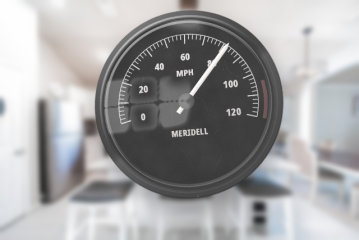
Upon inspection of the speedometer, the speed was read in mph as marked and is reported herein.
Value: 82 mph
